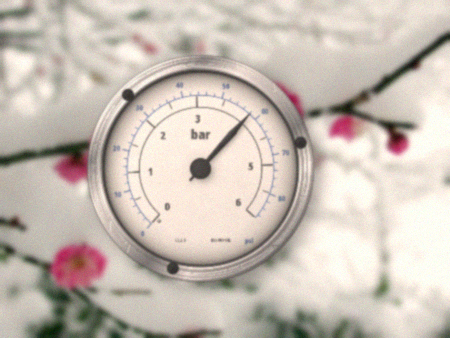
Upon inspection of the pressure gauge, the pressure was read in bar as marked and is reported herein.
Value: 4 bar
